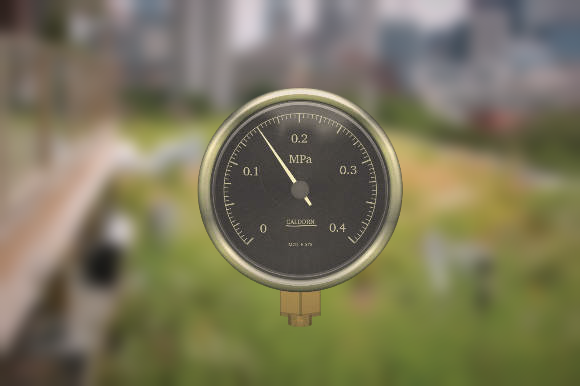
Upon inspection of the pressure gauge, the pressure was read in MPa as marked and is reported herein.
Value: 0.15 MPa
